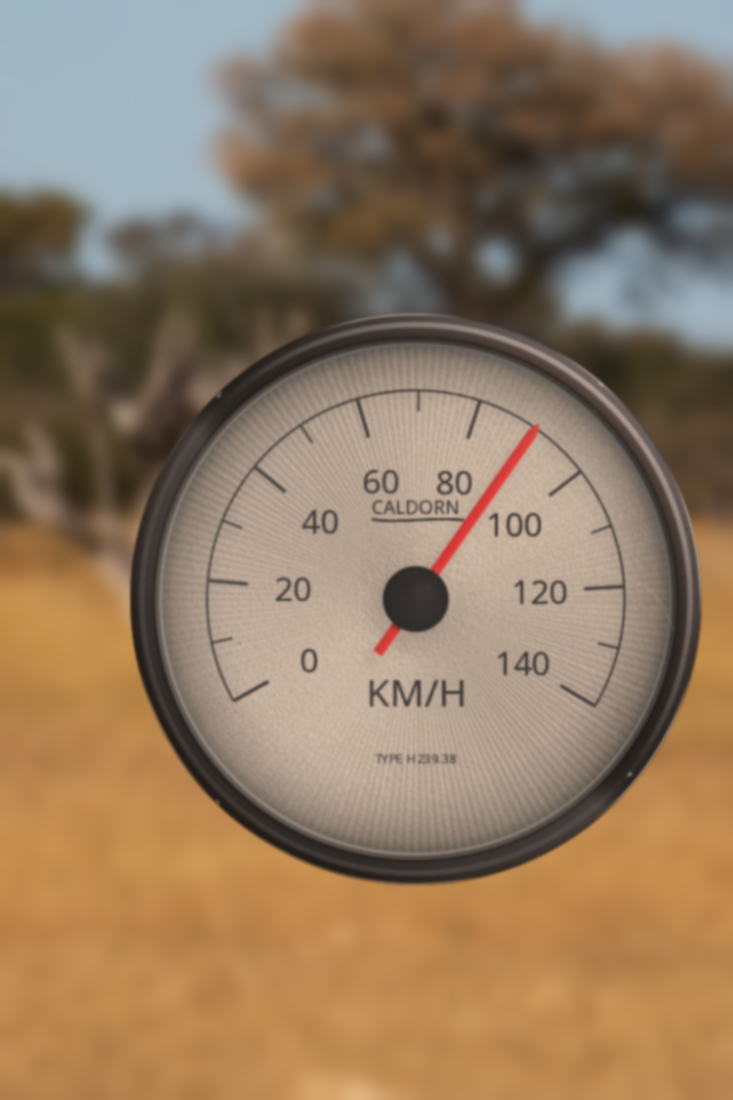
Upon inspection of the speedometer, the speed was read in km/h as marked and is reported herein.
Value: 90 km/h
